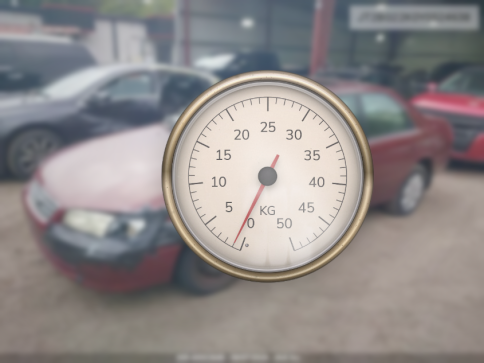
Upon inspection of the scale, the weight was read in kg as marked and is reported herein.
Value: 1 kg
